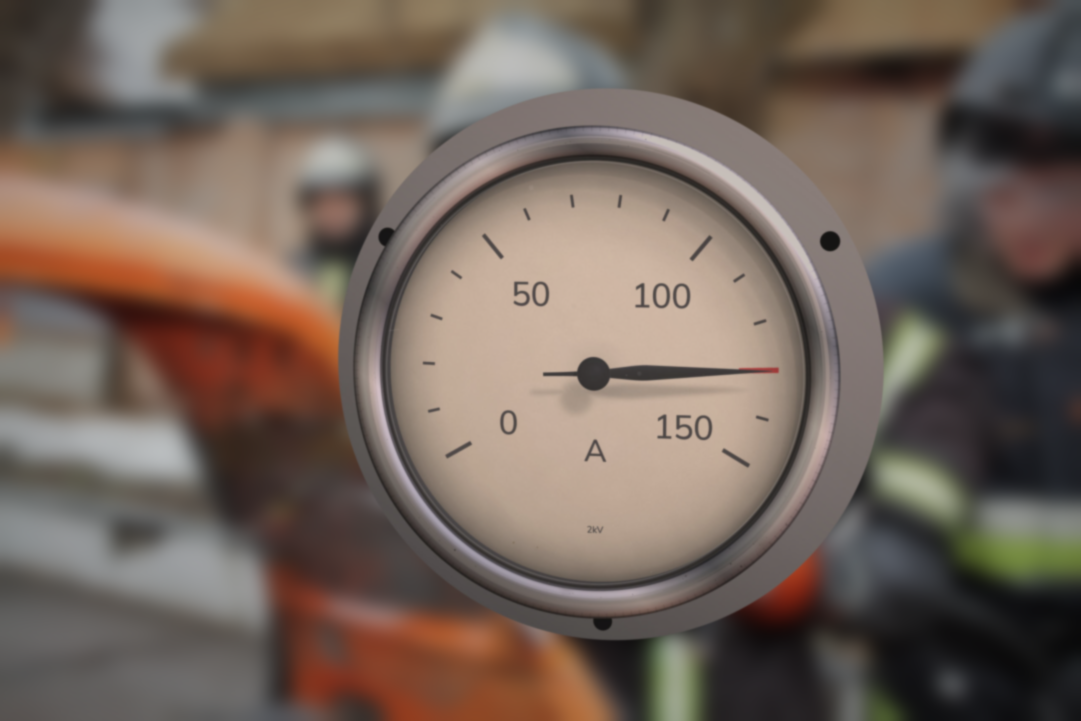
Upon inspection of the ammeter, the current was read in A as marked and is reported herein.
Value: 130 A
